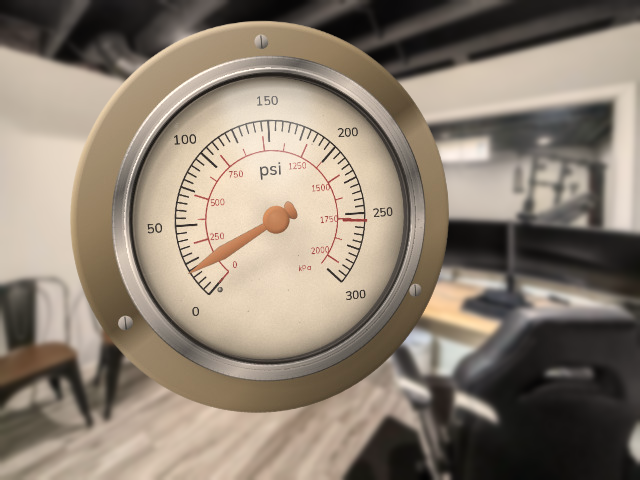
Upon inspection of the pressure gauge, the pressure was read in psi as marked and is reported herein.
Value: 20 psi
